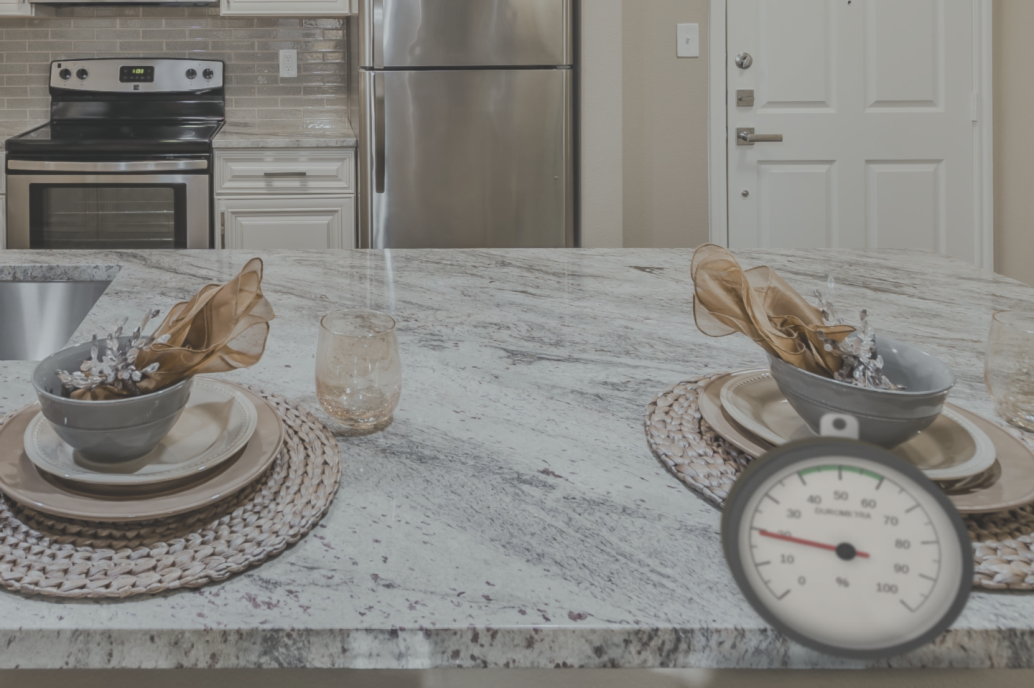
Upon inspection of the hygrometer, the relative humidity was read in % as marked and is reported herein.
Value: 20 %
